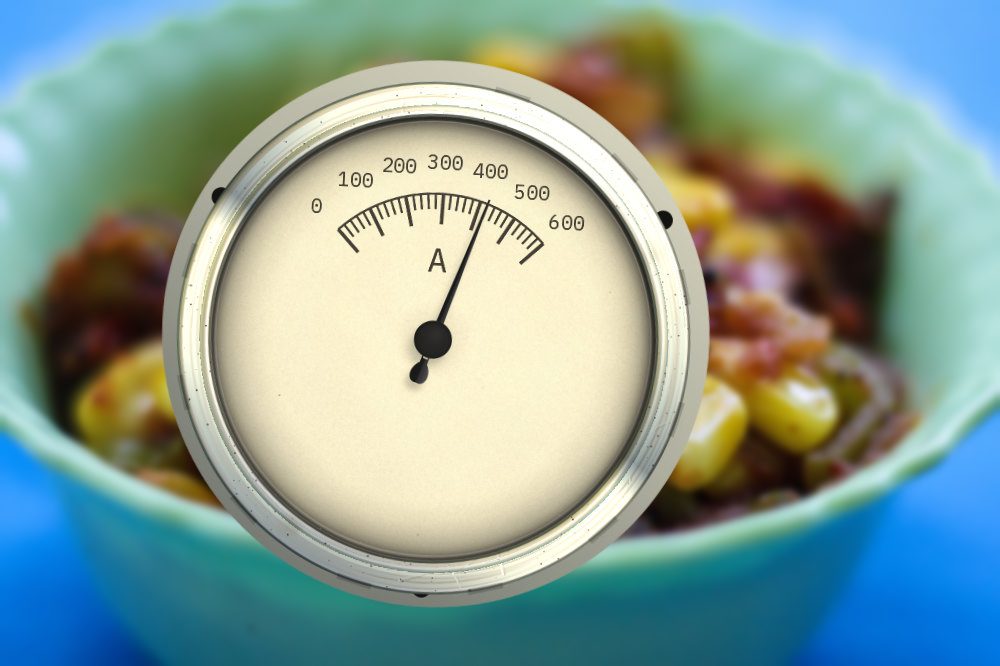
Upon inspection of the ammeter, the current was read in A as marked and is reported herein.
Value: 420 A
